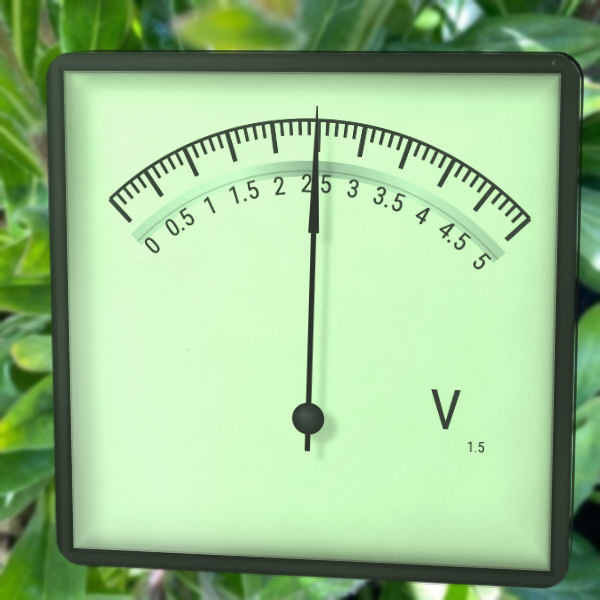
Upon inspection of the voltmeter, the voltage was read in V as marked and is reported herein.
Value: 2.5 V
